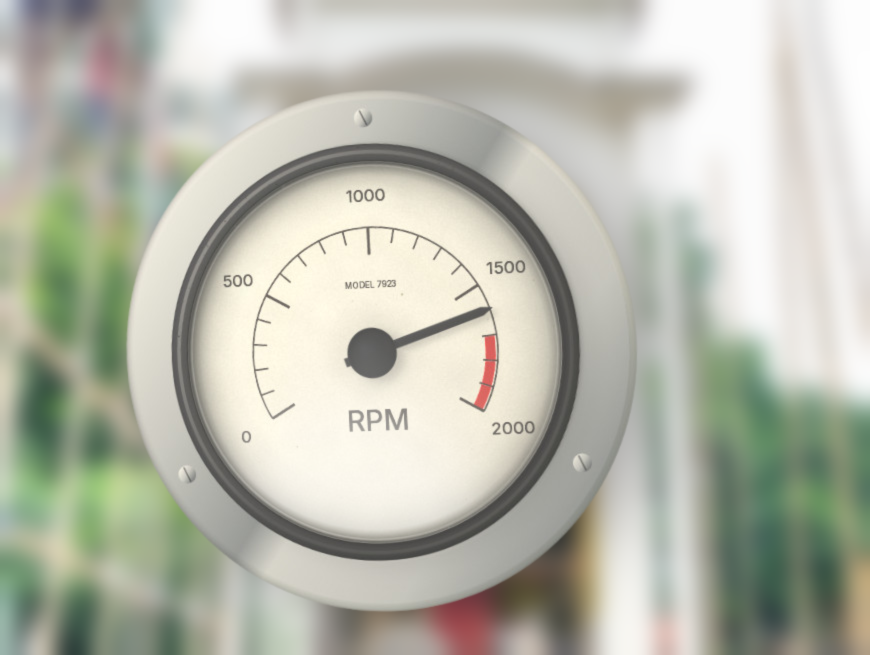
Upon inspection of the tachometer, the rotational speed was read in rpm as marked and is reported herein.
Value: 1600 rpm
